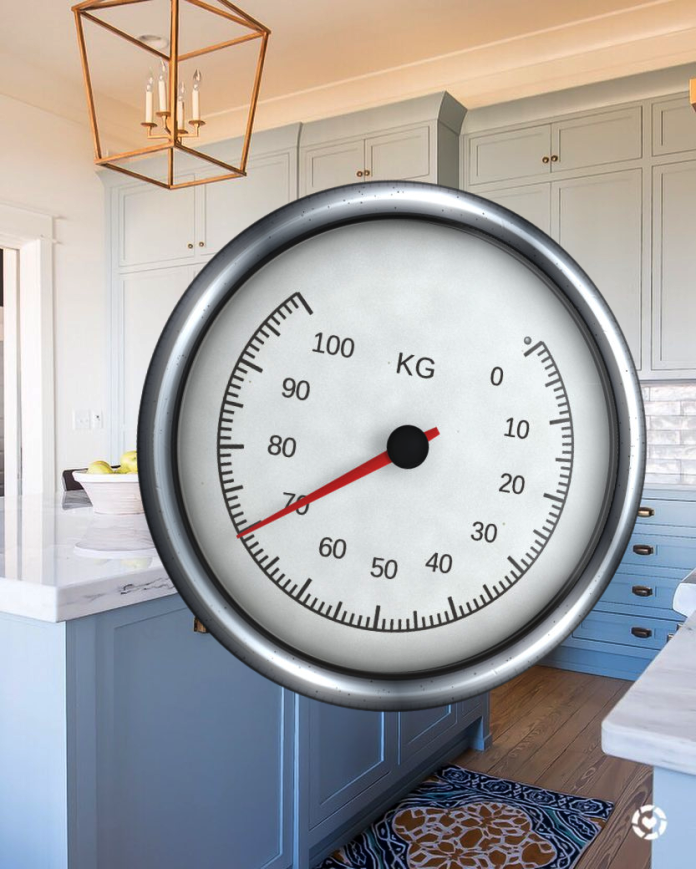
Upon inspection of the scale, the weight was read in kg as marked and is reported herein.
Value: 70 kg
